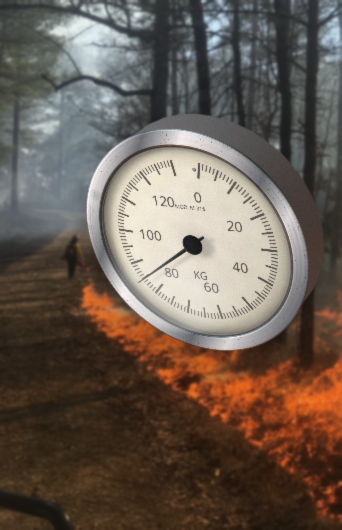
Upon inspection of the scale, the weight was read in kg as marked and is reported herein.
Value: 85 kg
